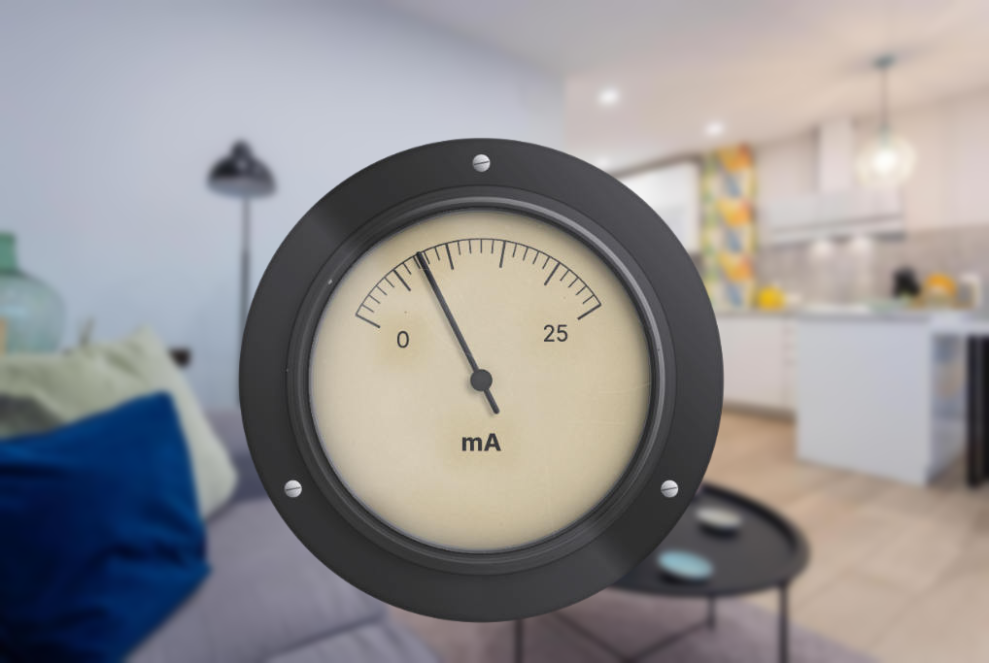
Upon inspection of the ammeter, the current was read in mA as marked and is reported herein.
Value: 7.5 mA
